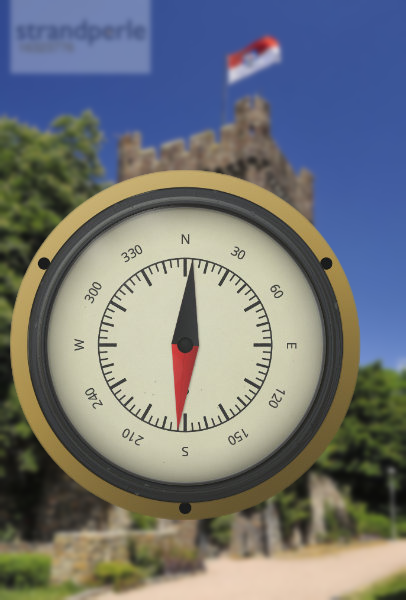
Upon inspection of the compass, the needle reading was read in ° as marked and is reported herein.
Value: 185 °
